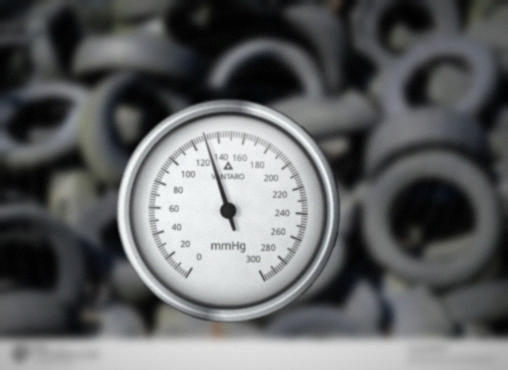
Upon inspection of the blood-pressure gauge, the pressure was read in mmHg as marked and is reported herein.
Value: 130 mmHg
